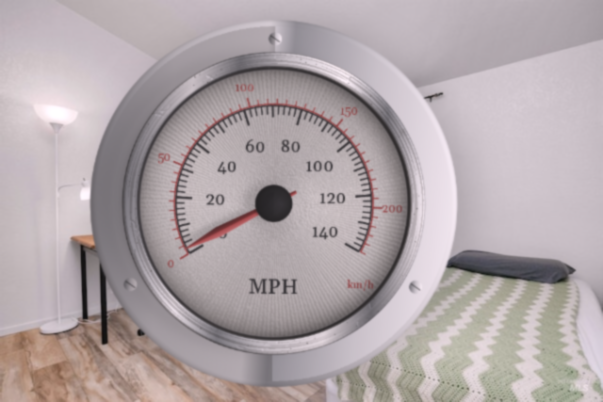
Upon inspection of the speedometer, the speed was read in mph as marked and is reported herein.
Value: 2 mph
